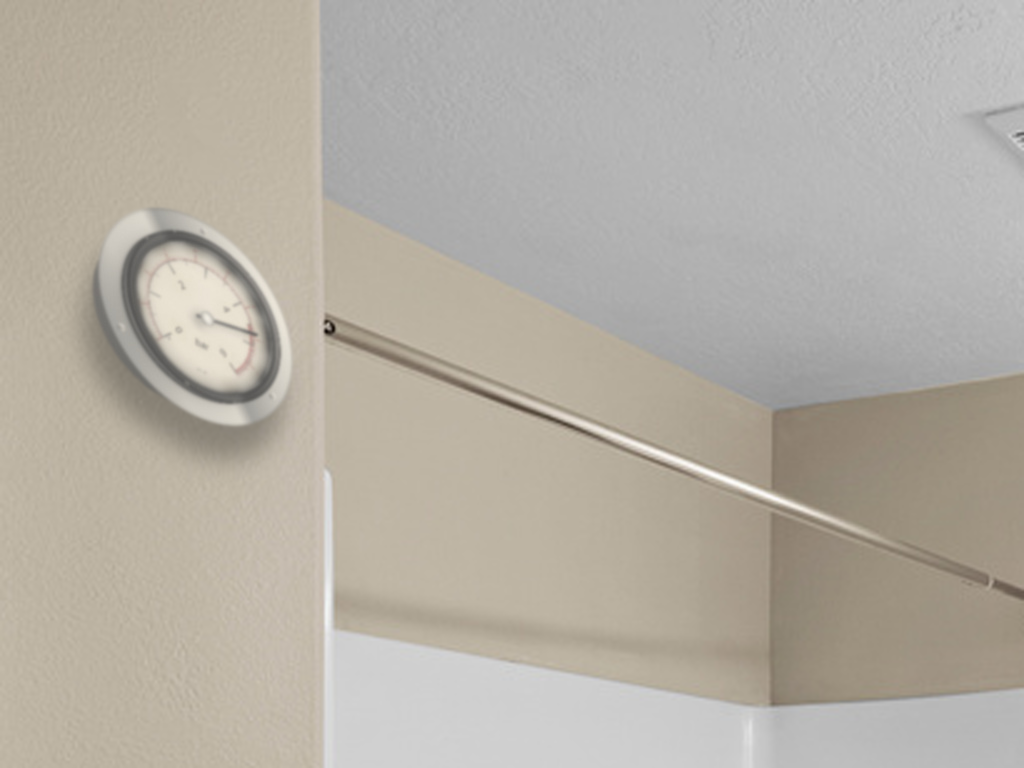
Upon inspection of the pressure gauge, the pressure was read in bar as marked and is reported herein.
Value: 4.75 bar
